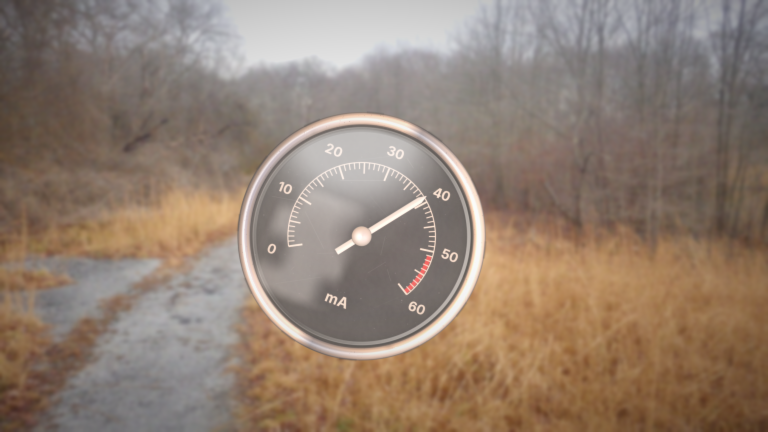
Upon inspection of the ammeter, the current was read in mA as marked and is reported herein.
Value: 39 mA
